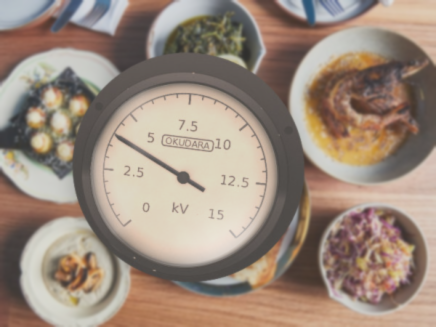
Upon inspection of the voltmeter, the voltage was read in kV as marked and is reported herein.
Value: 4 kV
